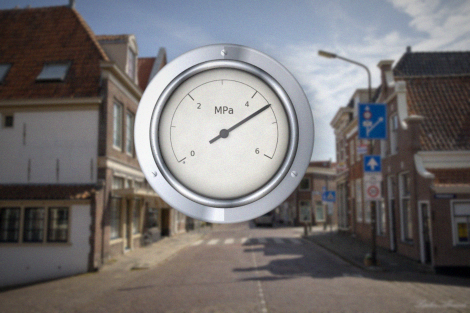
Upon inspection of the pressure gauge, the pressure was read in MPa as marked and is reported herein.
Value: 4.5 MPa
